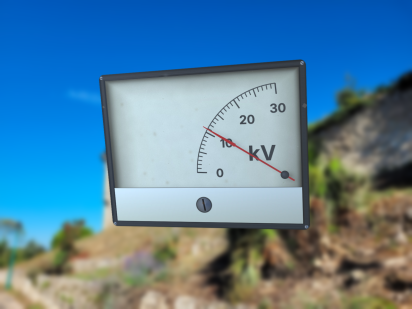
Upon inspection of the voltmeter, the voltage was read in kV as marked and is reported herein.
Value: 11 kV
